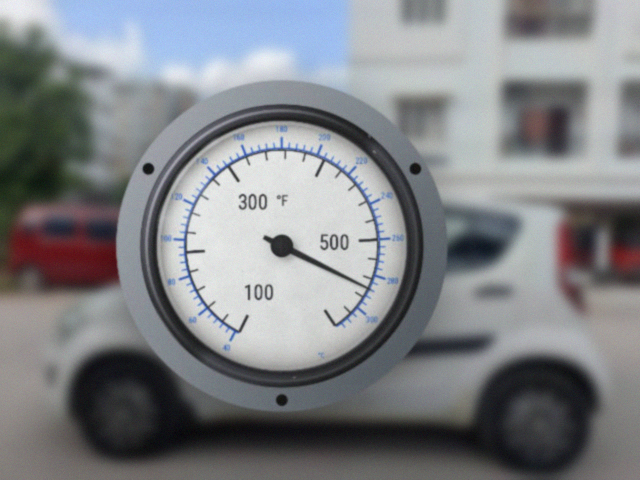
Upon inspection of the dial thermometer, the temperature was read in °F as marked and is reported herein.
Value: 550 °F
